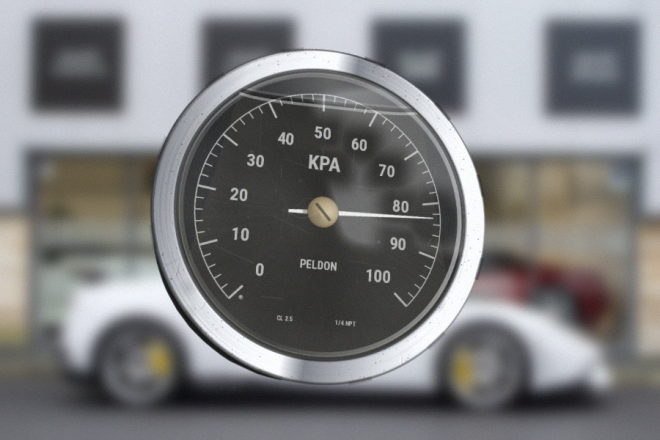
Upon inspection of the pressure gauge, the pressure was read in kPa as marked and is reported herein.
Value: 83 kPa
